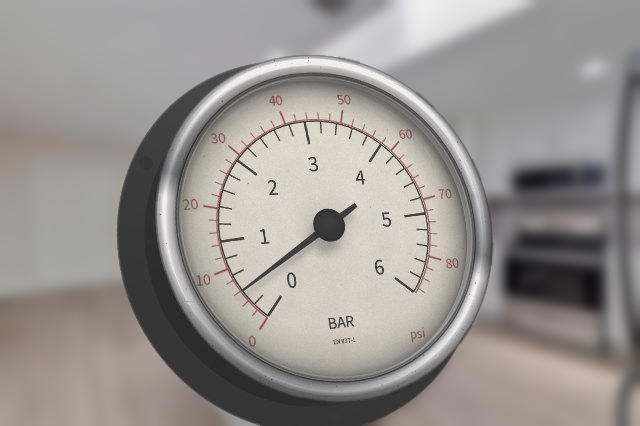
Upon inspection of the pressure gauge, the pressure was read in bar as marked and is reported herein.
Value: 0.4 bar
